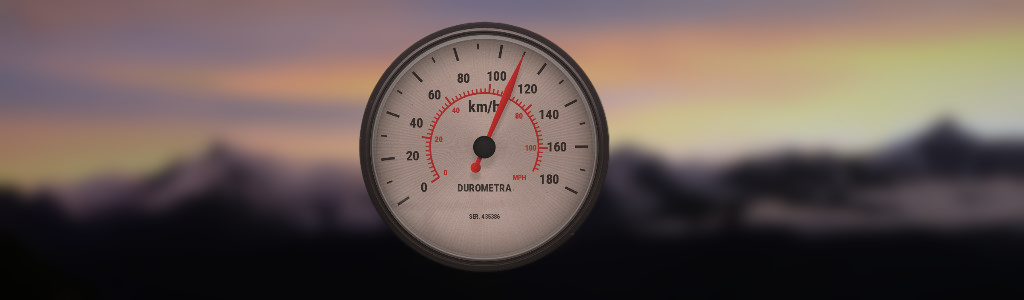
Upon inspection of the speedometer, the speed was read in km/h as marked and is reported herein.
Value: 110 km/h
